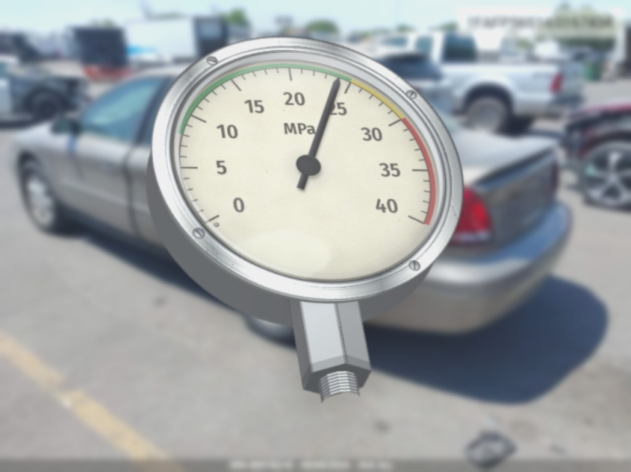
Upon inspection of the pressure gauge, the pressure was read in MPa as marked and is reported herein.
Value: 24 MPa
